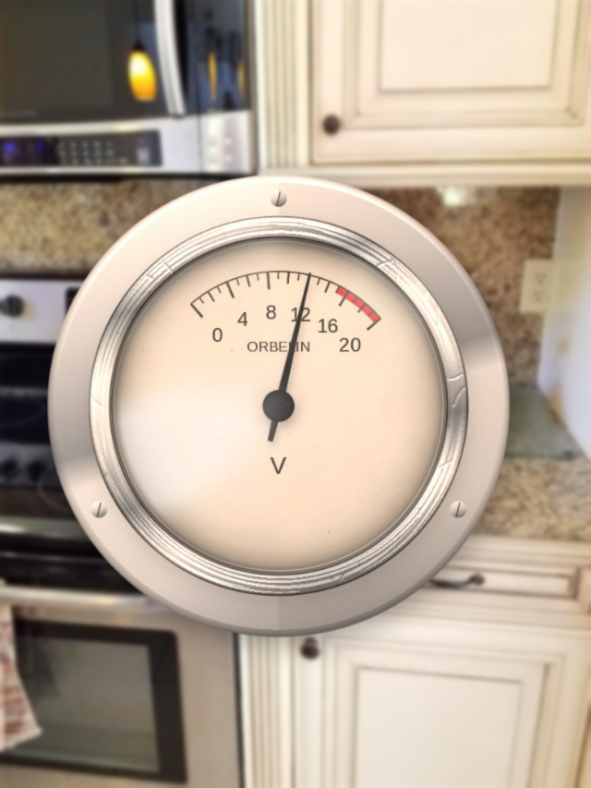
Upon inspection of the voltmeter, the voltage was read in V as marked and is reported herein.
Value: 12 V
